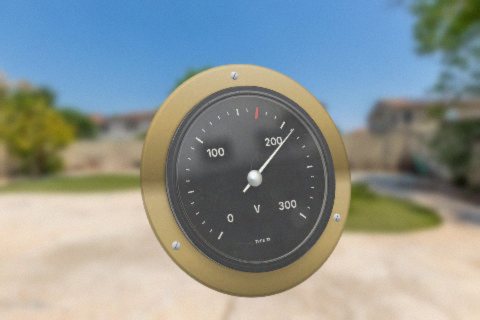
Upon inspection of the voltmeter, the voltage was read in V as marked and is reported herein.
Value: 210 V
